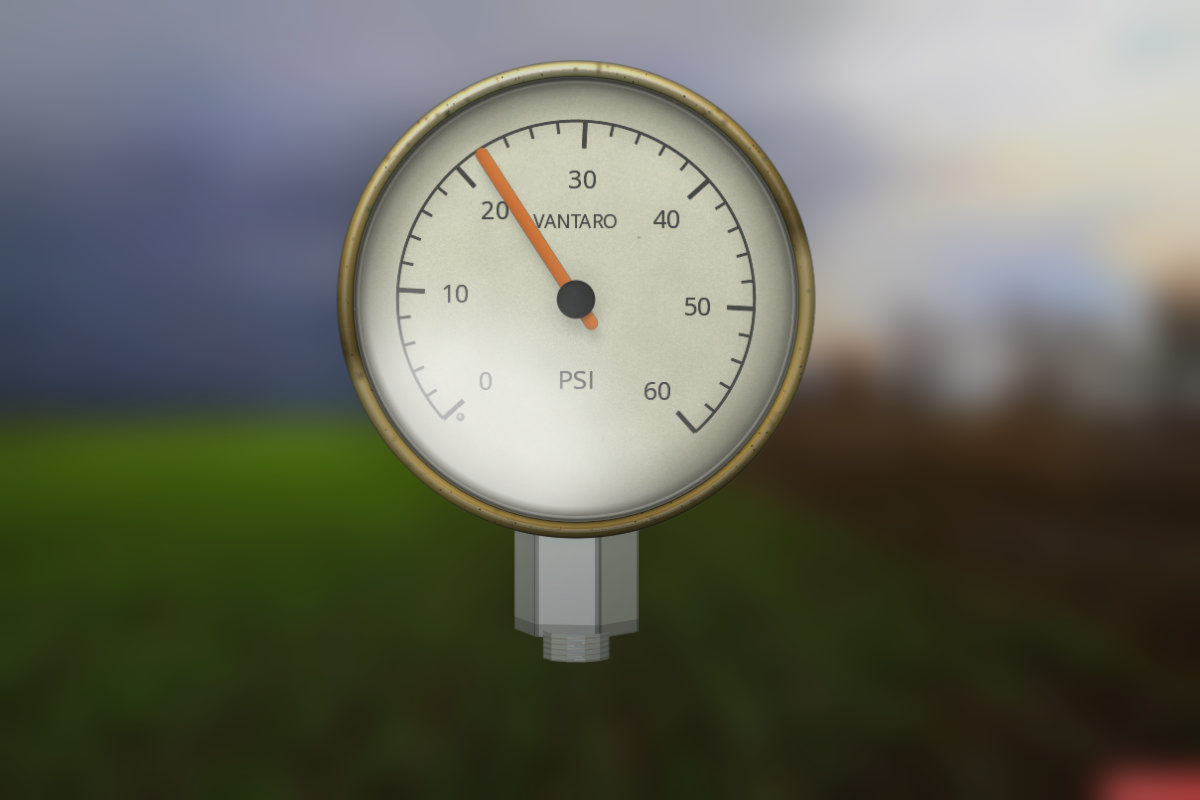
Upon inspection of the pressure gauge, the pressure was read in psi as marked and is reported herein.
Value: 22 psi
